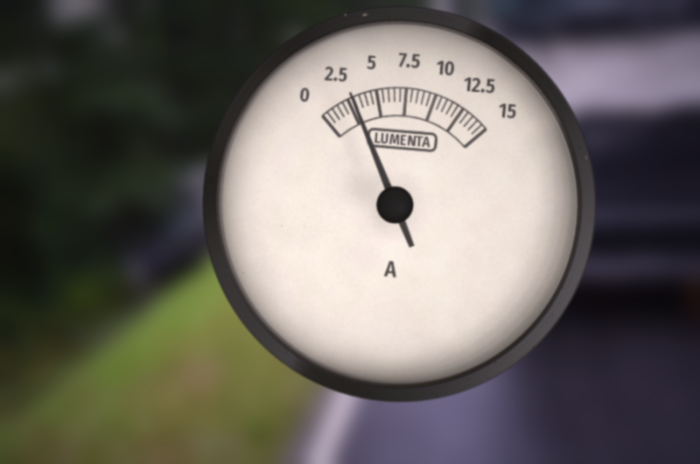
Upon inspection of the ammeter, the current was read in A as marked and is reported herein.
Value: 3 A
